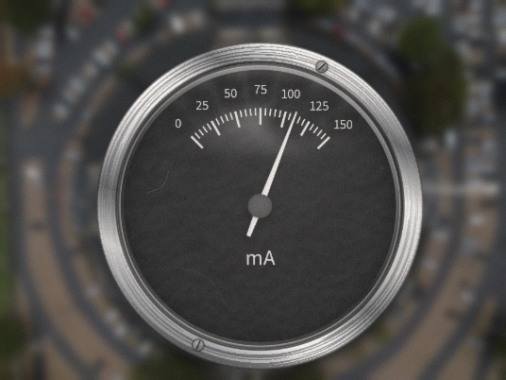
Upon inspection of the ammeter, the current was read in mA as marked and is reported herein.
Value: 110 mA
